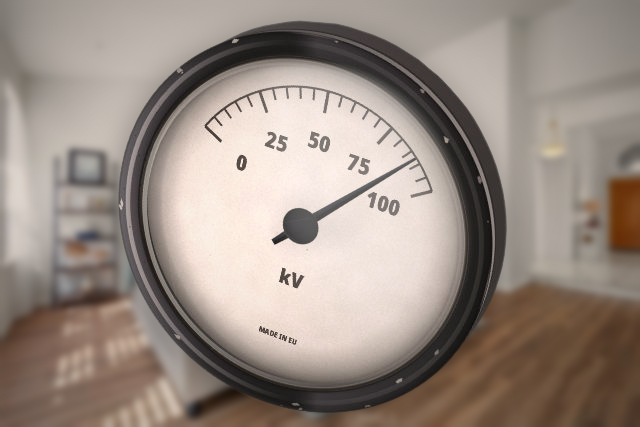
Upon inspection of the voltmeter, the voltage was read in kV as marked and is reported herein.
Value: 87.5 kV
